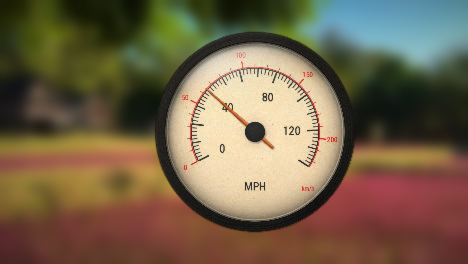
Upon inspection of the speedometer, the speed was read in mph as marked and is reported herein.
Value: 40 mph
